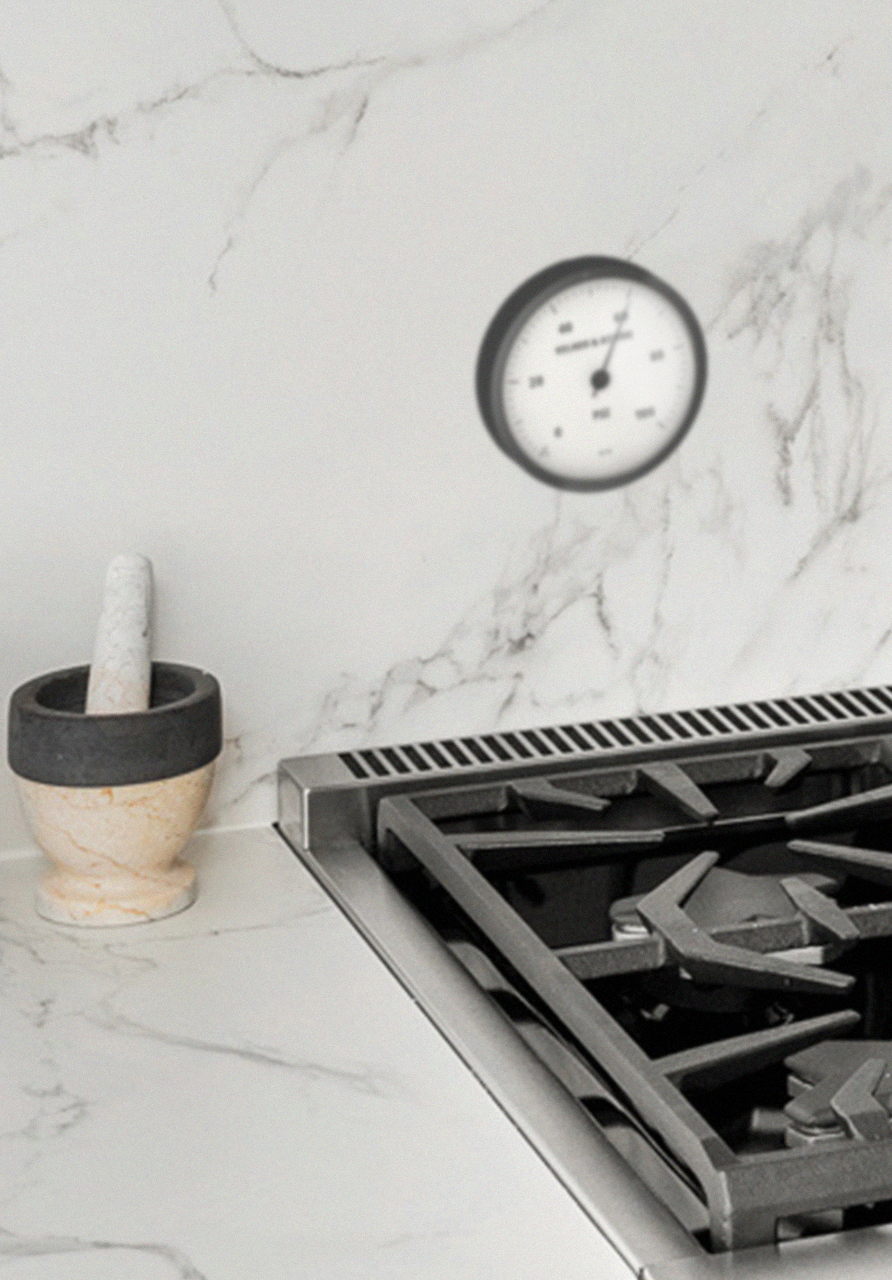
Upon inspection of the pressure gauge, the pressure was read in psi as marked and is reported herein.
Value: 60 psi
